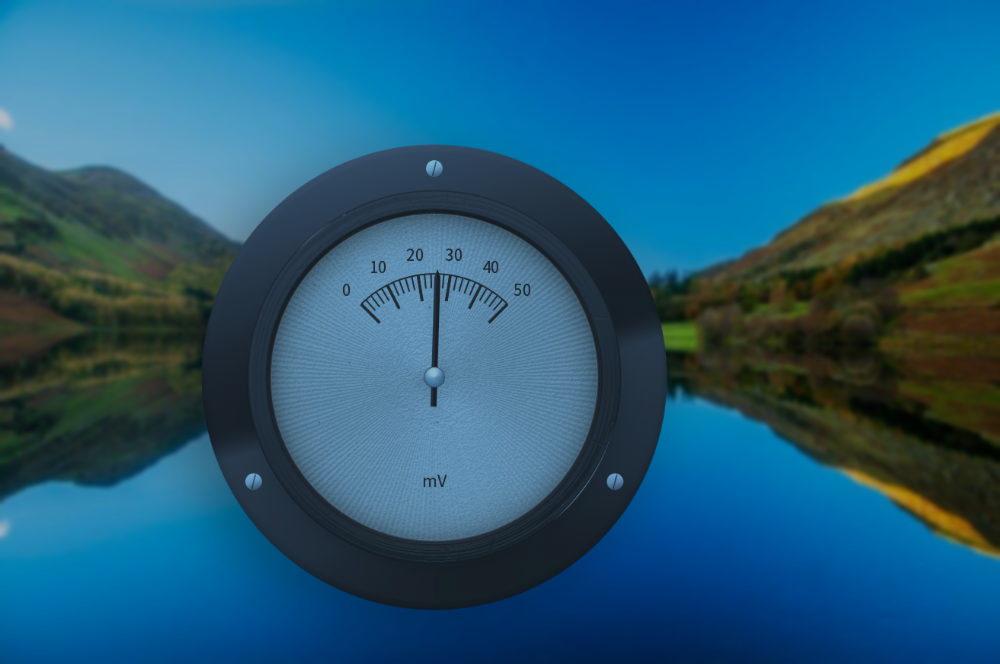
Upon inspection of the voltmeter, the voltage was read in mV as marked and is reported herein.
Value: 26 mV
